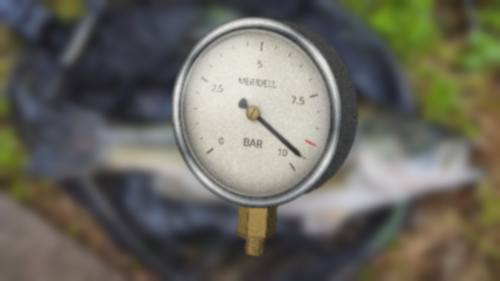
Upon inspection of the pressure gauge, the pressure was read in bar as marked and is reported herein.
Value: 9.5 bar
